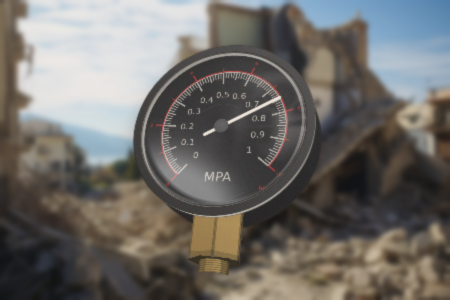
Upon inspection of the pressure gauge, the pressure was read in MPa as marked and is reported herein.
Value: 0.75 MPa
